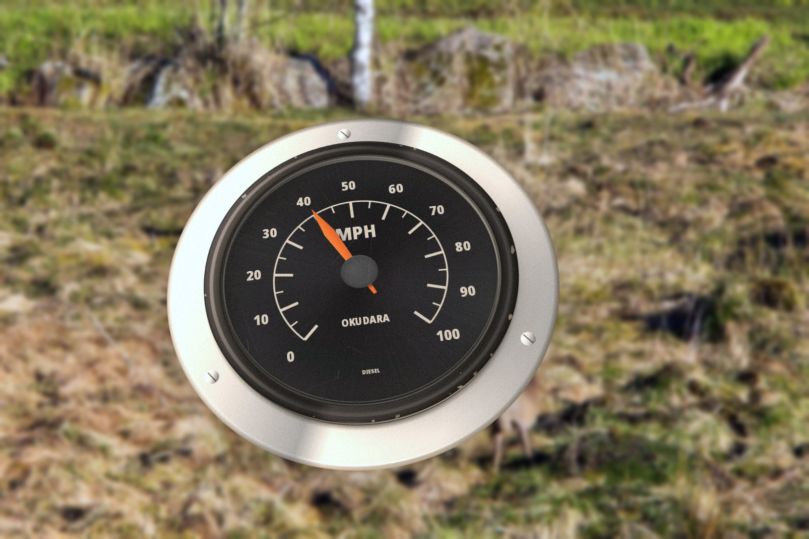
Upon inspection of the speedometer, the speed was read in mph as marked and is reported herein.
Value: 40 mph
